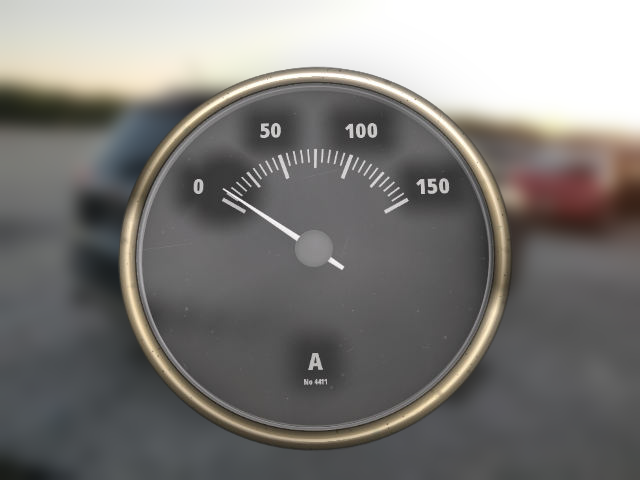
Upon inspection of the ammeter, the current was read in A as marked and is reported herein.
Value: 5 A
